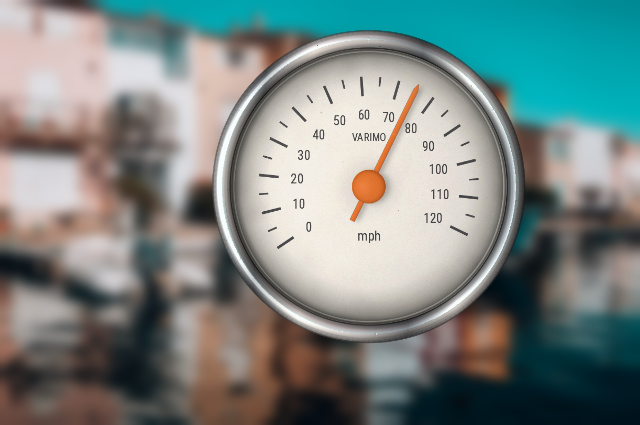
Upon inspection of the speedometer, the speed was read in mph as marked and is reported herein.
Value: 75 mph
